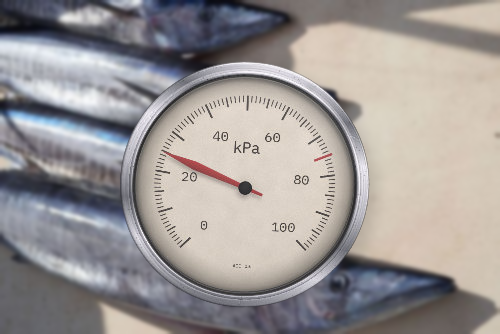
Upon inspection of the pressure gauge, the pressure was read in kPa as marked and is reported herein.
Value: 25 kPa
